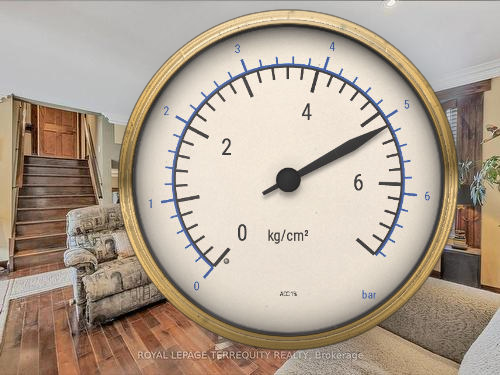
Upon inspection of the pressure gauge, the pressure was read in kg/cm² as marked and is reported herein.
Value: 5.2 kg/cm²
